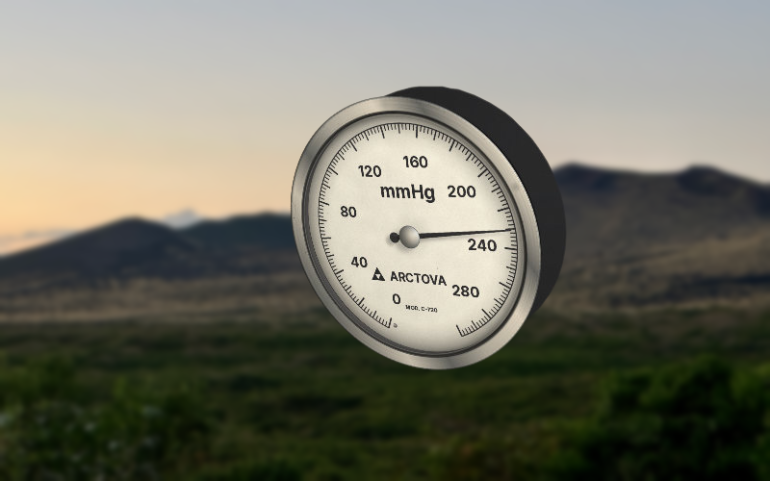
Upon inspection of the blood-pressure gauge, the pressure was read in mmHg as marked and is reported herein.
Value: 230 mmHg
